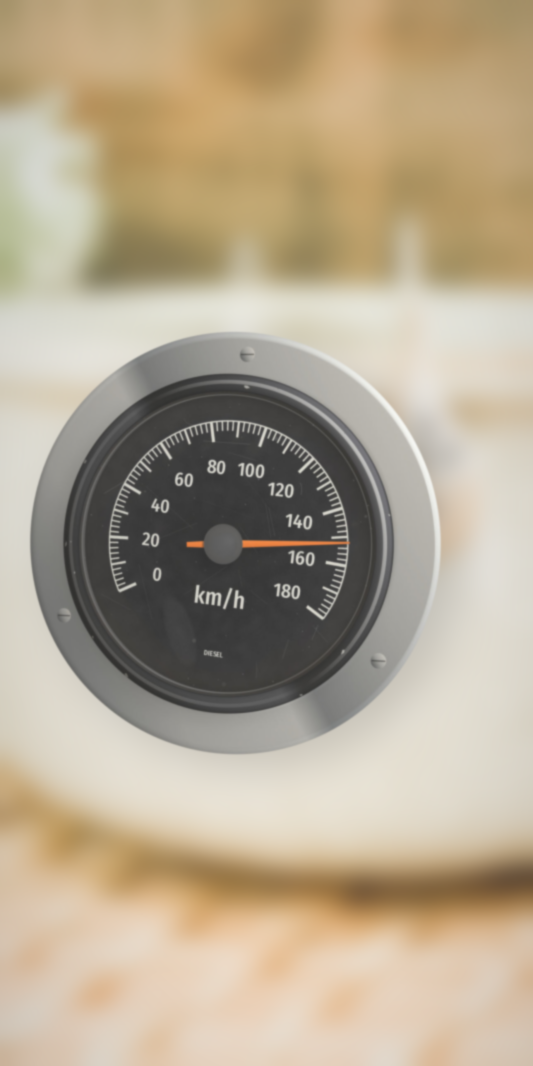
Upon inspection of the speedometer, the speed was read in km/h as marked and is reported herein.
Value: 152 km/h
